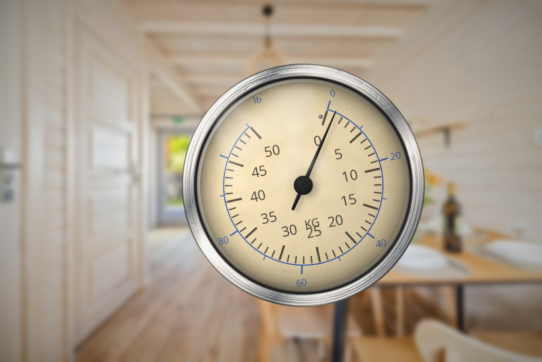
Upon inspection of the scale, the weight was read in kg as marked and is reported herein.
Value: 1 kg
